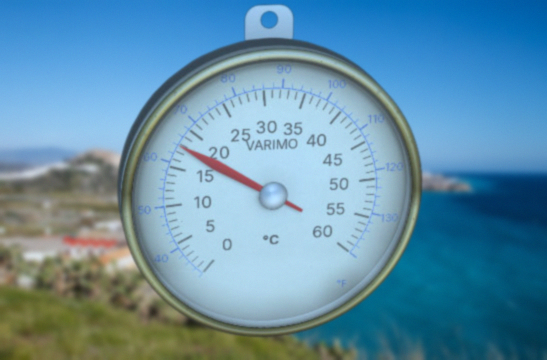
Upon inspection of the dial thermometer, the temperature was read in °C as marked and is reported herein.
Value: 18 °C
